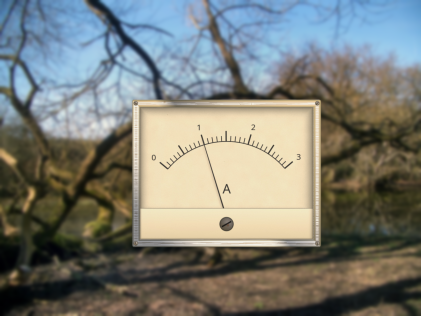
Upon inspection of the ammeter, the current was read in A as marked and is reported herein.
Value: 1 A
